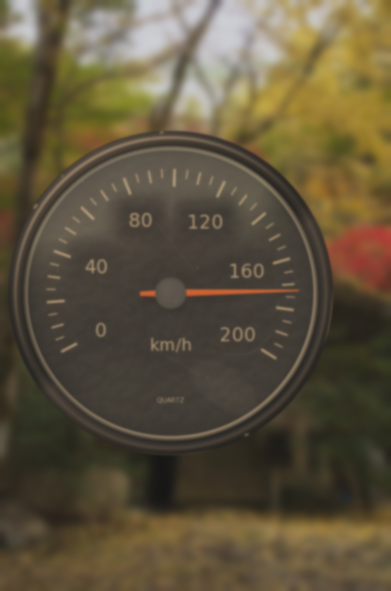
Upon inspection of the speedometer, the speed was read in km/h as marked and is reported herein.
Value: 172.5 km/h
